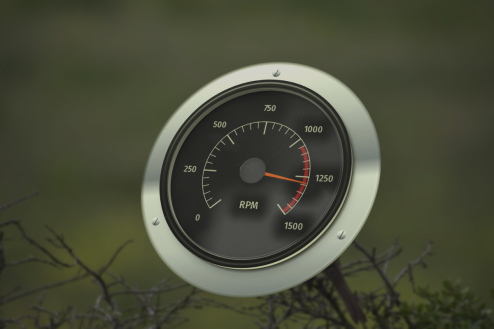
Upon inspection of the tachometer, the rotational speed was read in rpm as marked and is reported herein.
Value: 1300 rpm
